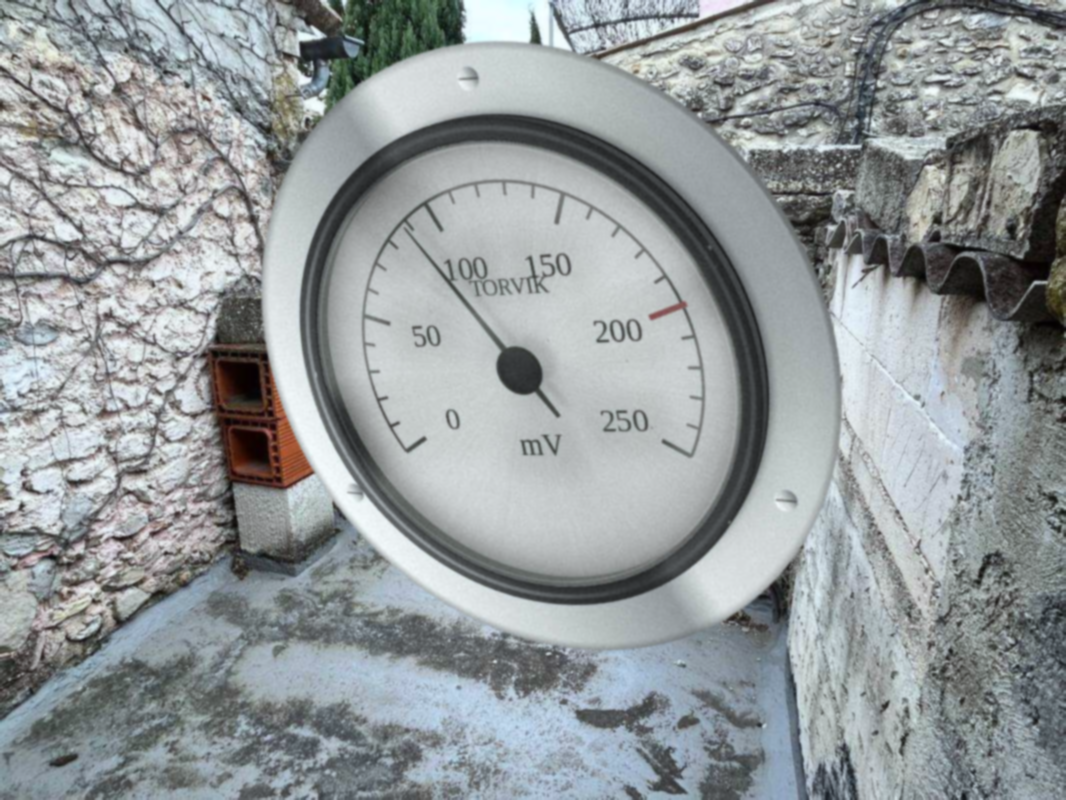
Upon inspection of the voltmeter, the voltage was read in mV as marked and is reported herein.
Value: 90 mV
